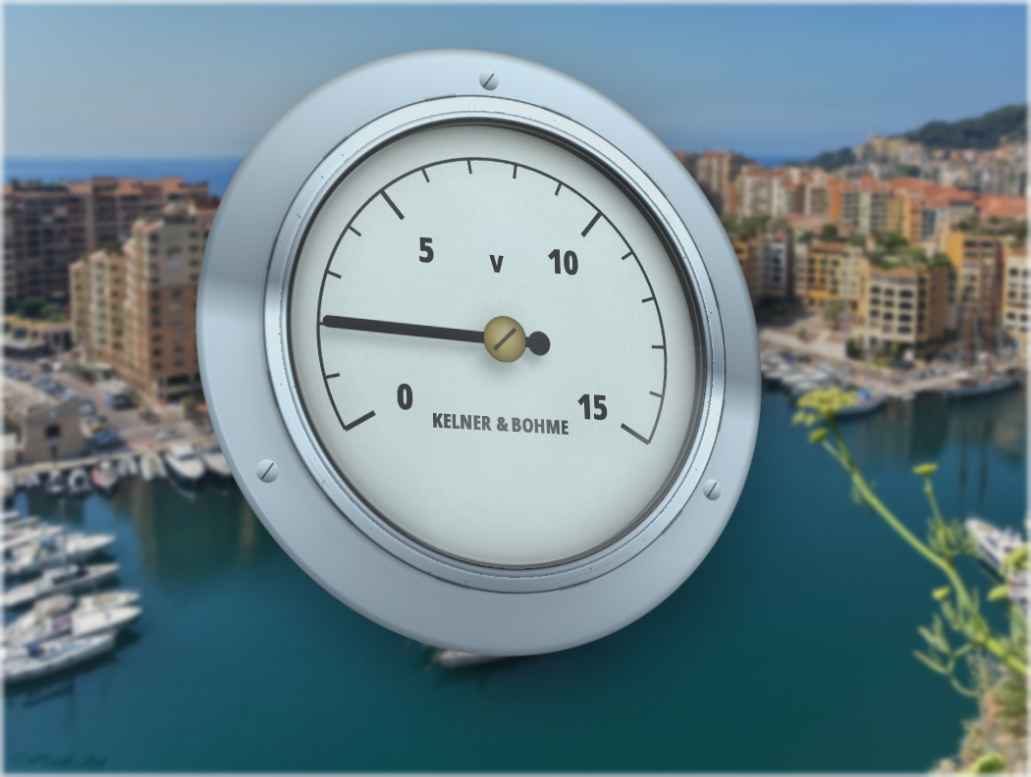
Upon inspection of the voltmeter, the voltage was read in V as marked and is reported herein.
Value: 2 V
